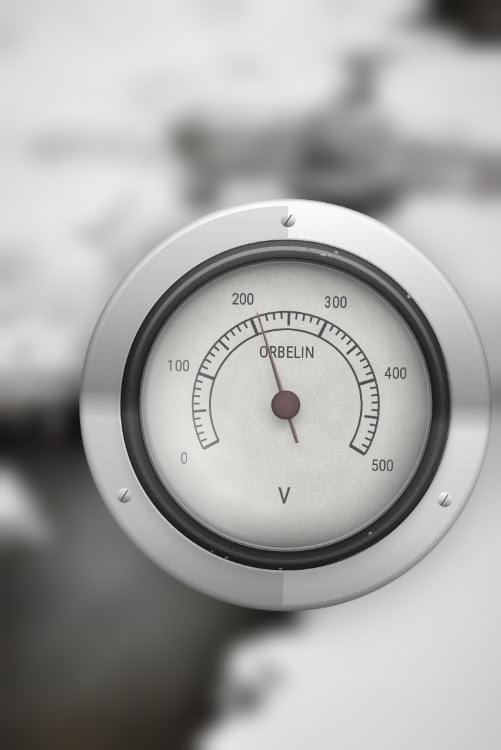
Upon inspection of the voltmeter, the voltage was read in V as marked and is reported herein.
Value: 210 V
